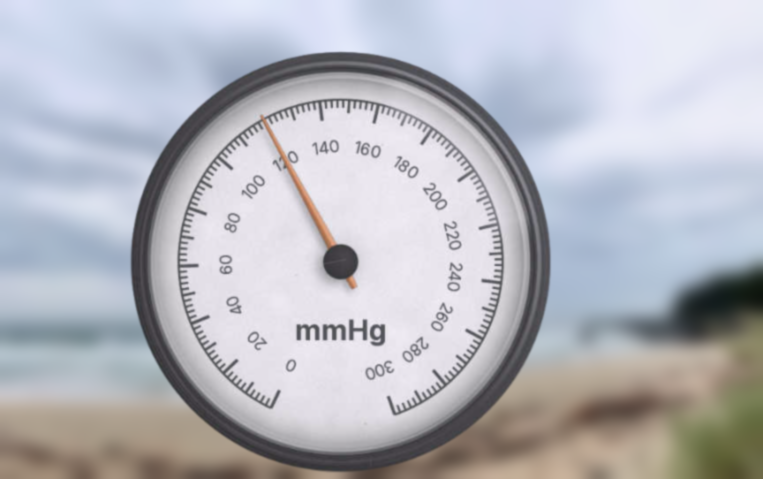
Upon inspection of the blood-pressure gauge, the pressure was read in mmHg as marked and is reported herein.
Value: 120 mmHg
